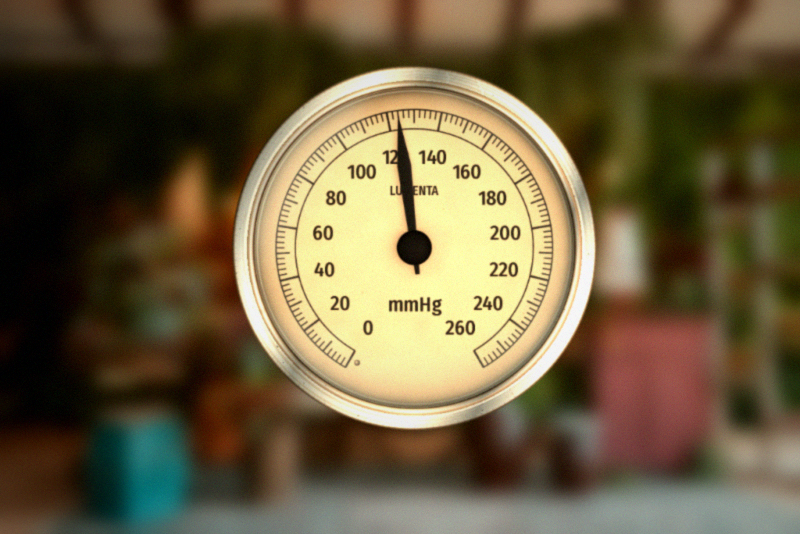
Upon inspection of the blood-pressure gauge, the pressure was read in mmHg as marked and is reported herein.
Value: 124 mmHg
